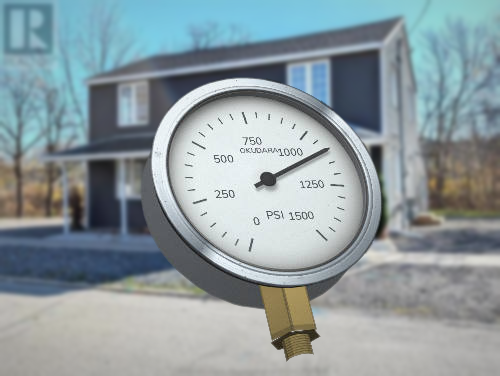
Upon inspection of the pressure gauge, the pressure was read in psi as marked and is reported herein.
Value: 1100 psi
